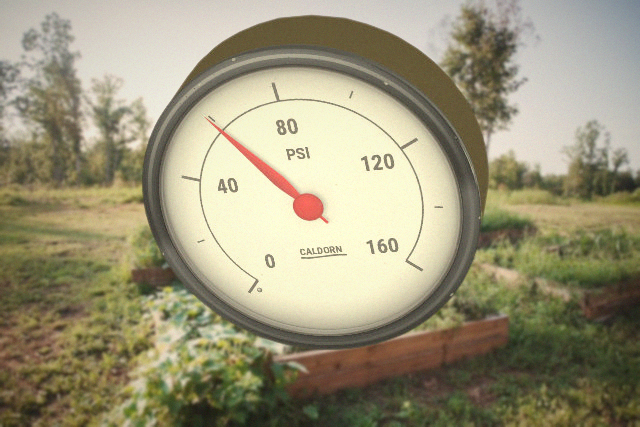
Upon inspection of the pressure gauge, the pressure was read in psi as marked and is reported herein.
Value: 60 psi
